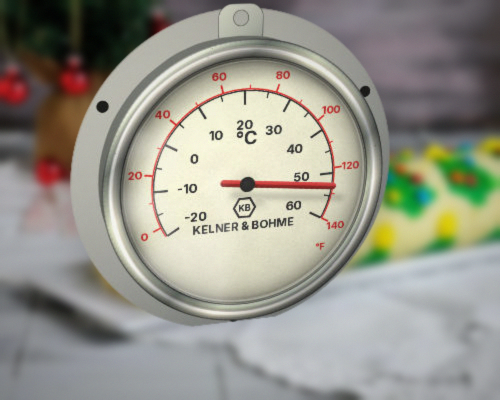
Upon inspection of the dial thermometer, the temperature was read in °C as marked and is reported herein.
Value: 52.5 °C
